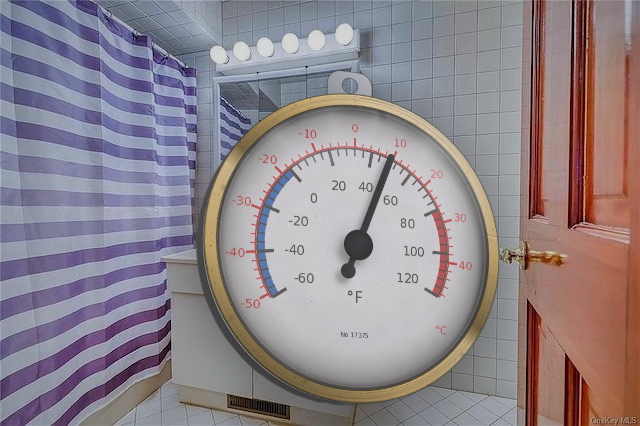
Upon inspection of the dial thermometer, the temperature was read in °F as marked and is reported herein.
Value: 48 °F
